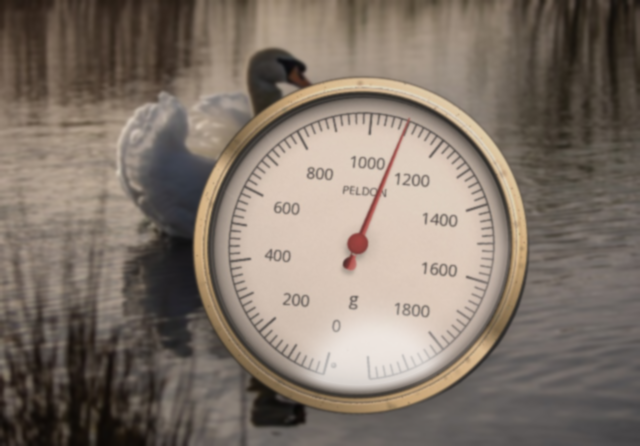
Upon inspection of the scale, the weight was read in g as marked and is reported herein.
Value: 1100 g
